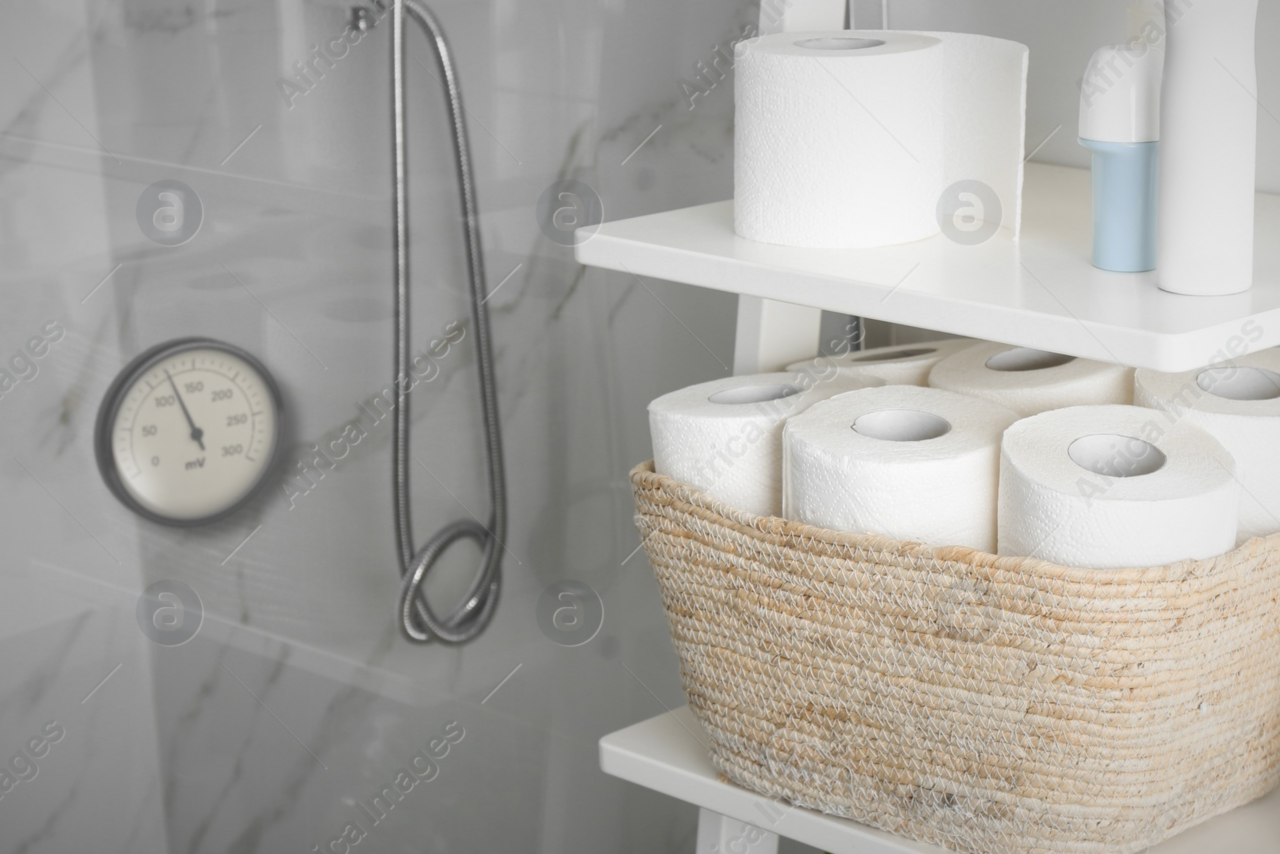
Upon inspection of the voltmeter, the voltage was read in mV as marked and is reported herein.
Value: 120 mV
